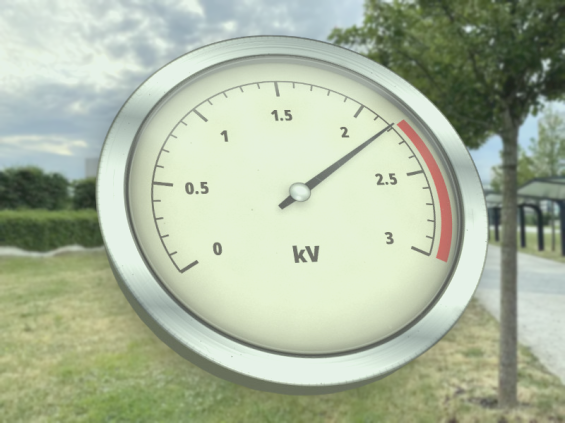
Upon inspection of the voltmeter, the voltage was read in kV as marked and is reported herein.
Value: 2.2 kV
